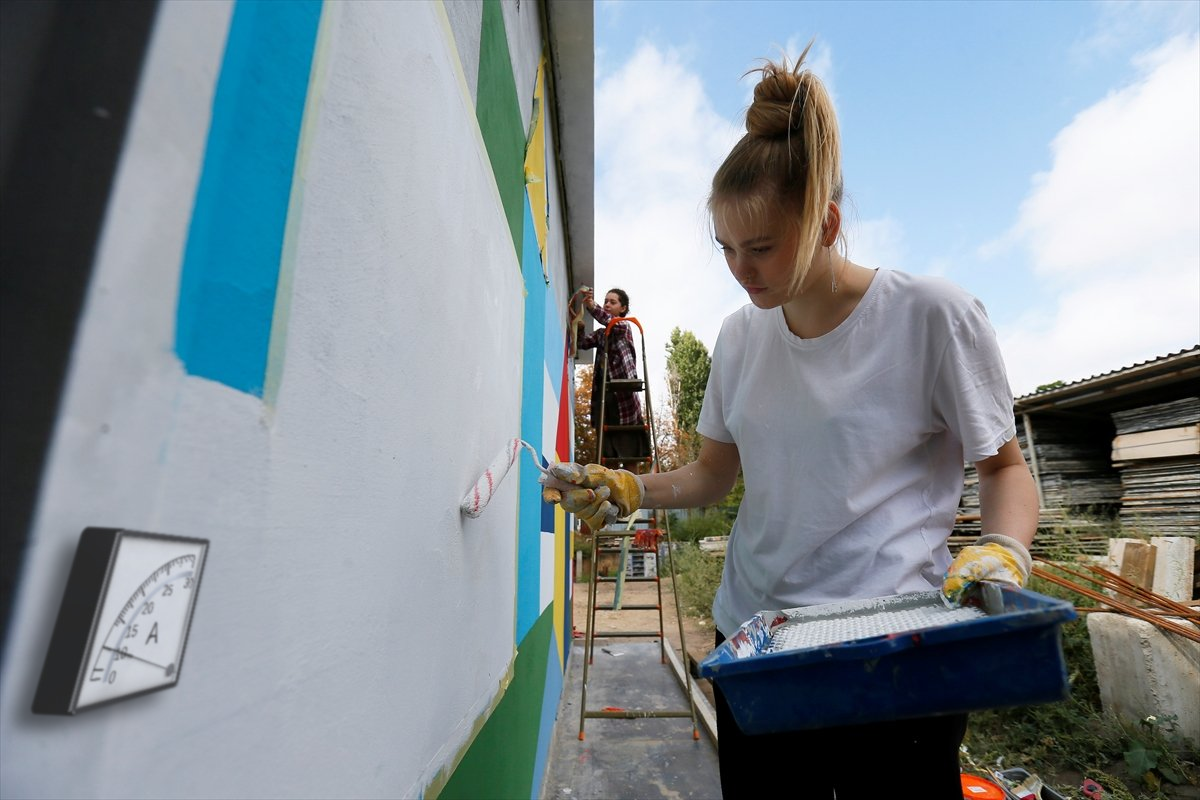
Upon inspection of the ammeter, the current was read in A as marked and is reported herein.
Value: 10 A
